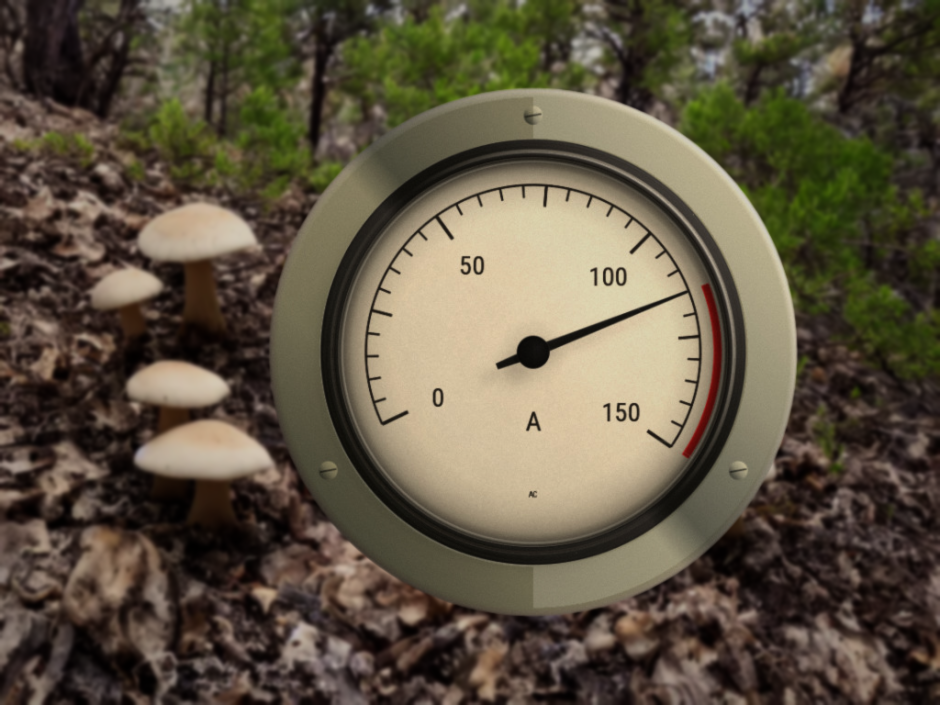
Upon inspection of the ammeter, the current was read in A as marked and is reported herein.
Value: 115 A
